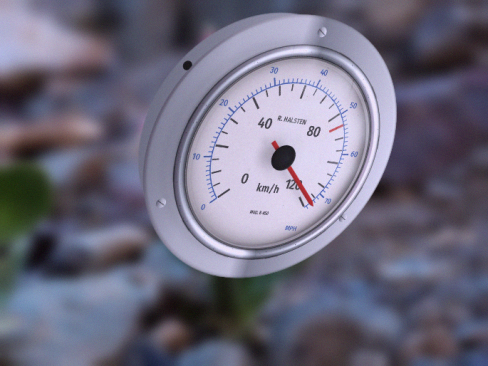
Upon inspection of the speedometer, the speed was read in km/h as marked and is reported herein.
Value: 117.5 km/h
